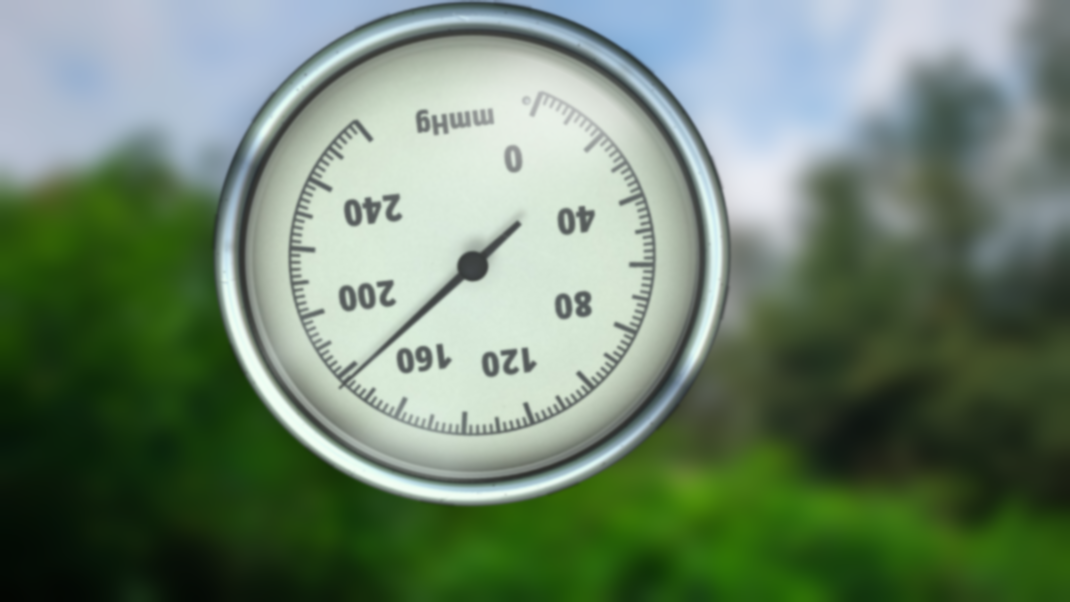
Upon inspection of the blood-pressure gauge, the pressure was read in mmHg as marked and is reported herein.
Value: 178 mmHg
